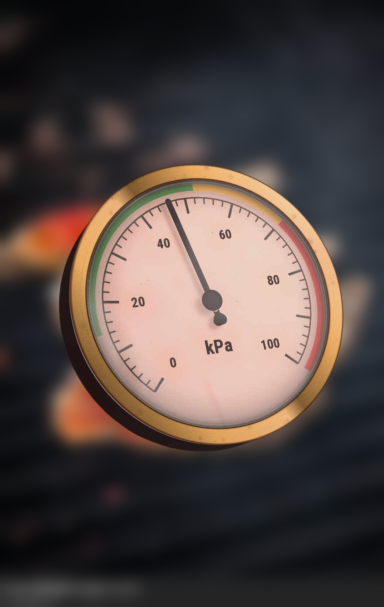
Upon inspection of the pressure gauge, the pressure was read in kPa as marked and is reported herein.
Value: 46 kPa
